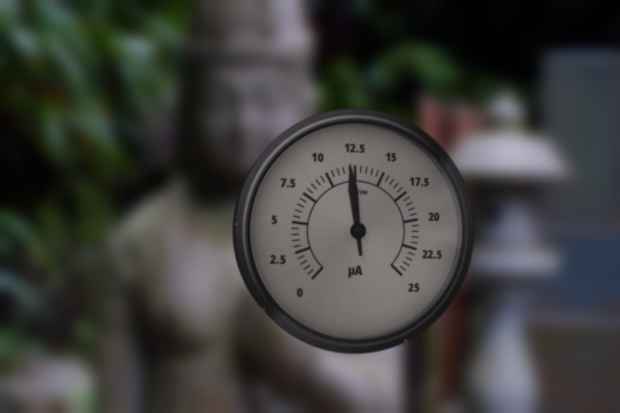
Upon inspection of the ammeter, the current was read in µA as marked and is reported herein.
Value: 12 µA
